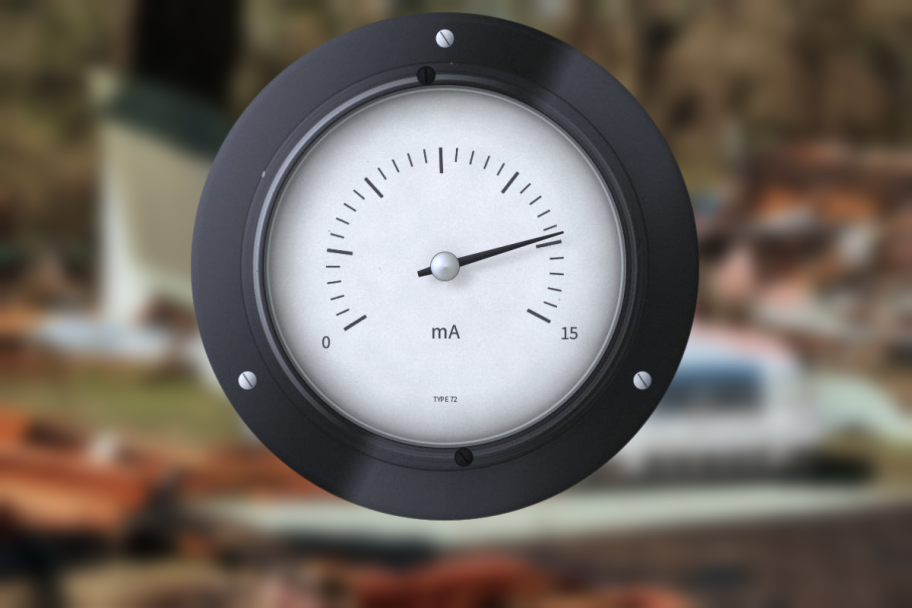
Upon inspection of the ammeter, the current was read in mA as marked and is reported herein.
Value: 12.25 mA
